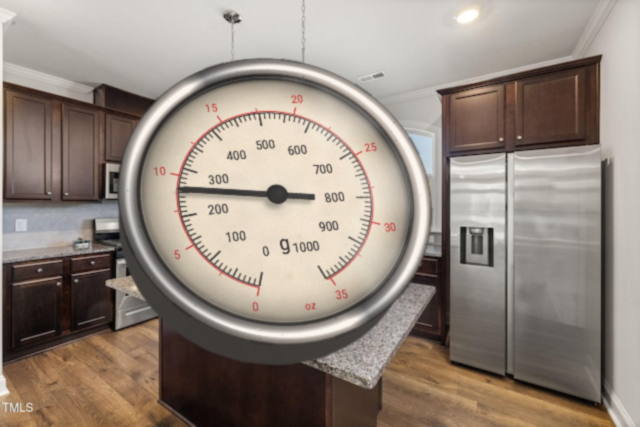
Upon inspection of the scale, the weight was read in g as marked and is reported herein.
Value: 250 g
